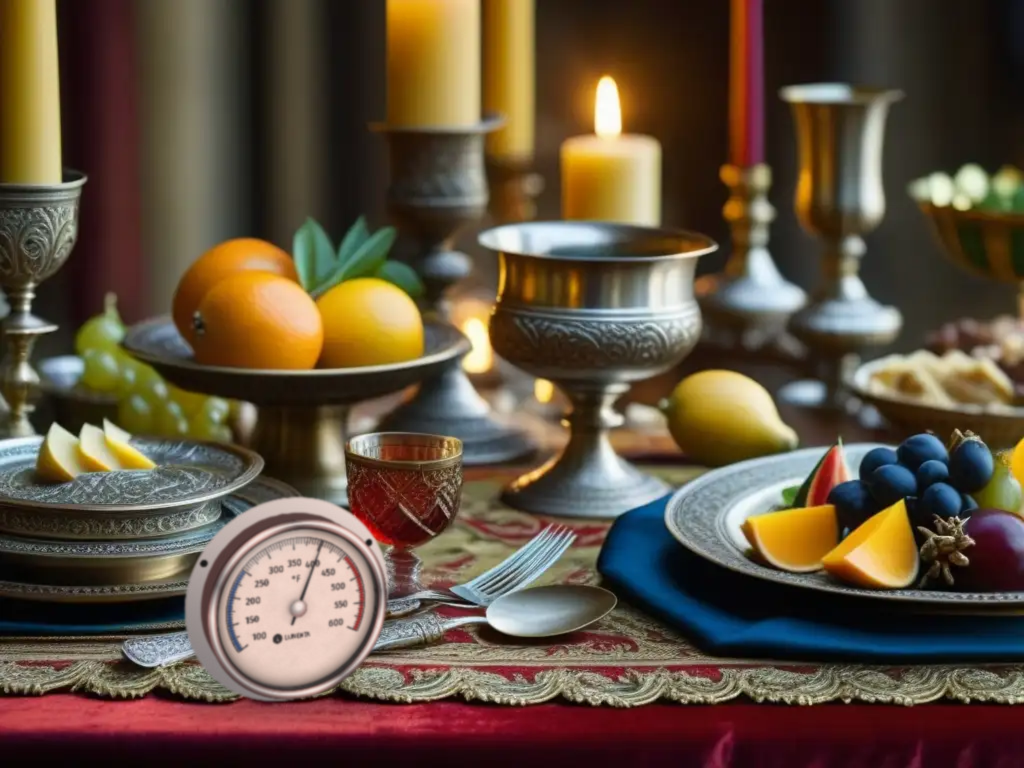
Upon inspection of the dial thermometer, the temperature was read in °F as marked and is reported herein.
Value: 400 °F
